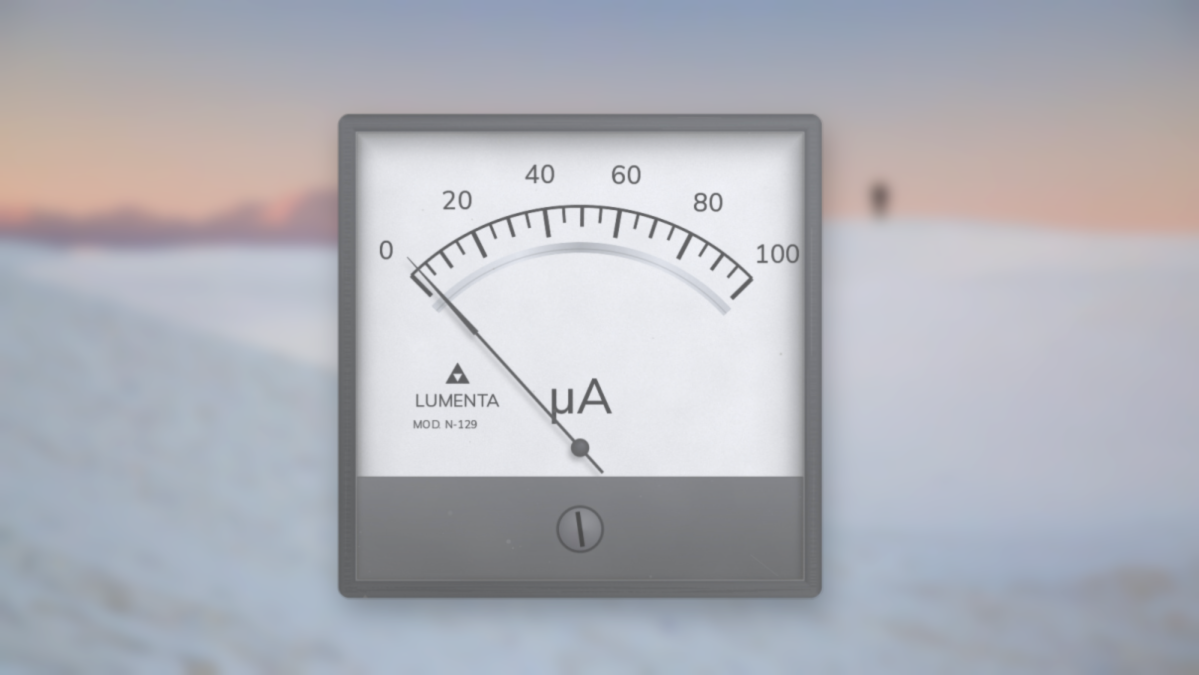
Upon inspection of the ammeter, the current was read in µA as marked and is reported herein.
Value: 2.5 µA
